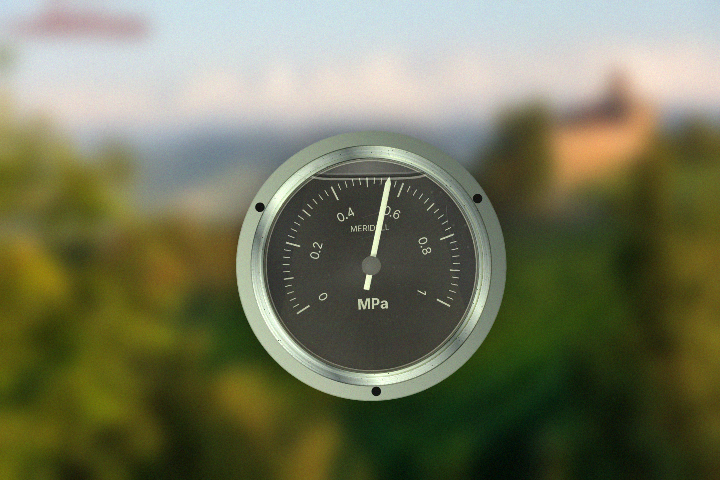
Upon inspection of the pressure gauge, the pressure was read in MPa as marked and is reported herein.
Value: 0.56 MPa
